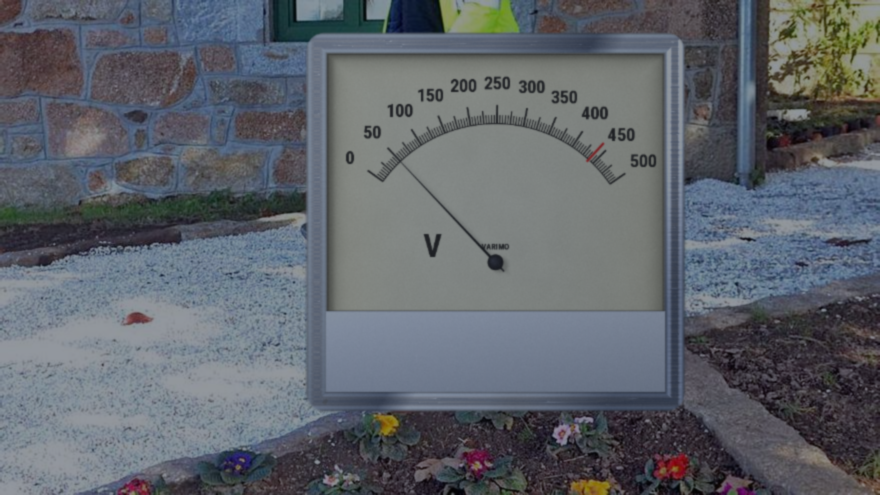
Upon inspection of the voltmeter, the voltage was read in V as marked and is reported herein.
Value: 50 V
